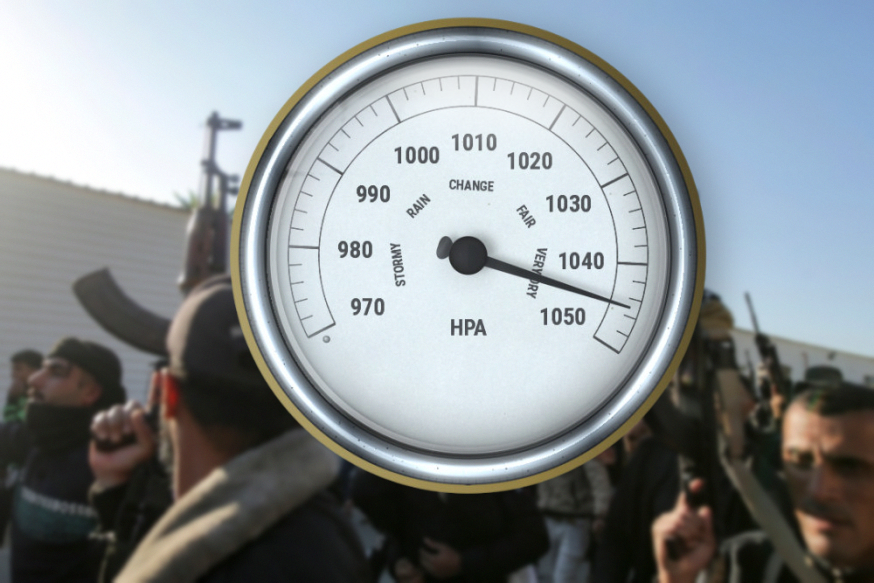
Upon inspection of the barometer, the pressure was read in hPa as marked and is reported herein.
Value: 1045 hPa
